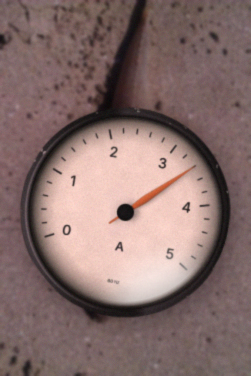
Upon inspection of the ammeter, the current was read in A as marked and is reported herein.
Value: 3.4 A
